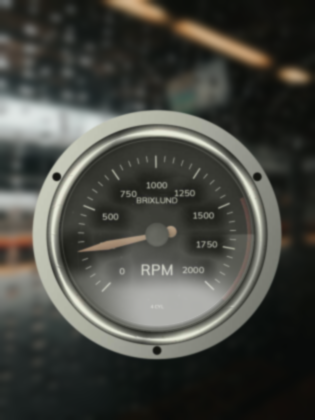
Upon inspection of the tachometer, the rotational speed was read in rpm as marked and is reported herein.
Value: 250 rpm
